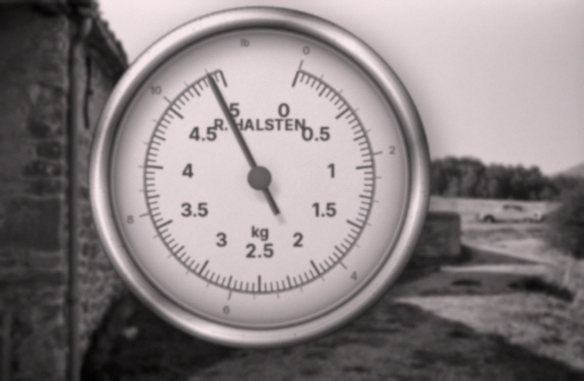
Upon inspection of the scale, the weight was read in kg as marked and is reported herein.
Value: 4.9 kg
